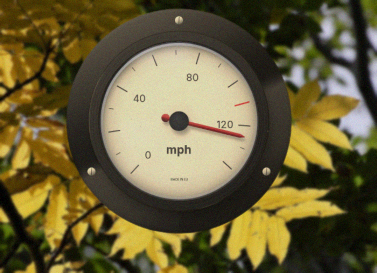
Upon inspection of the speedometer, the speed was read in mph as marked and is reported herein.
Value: 125 mph
